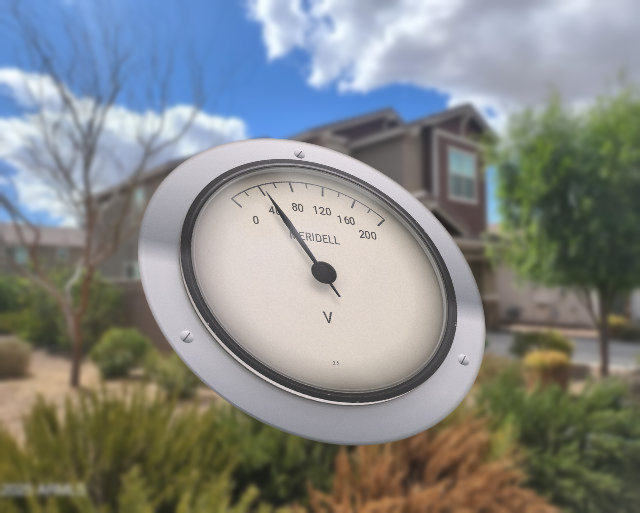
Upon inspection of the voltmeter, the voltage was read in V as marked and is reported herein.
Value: 40 V
